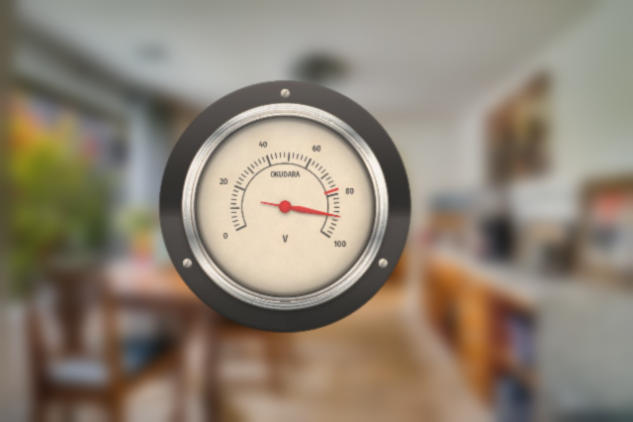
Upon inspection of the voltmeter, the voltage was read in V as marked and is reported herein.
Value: 90 V
